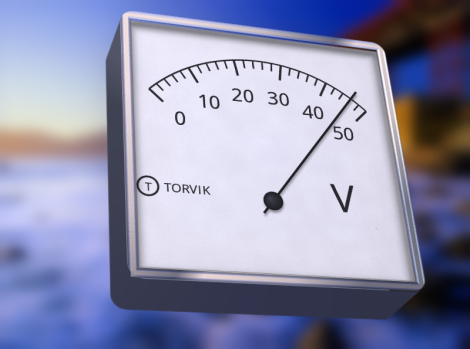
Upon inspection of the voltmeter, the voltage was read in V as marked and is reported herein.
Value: 46 V
